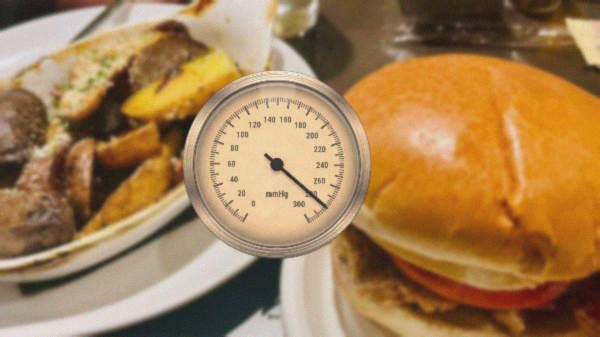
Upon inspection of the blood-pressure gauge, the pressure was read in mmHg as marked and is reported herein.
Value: 280 mmHg
